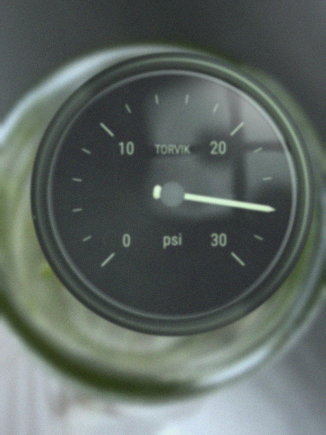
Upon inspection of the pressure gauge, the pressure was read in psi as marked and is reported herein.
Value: 26 psi
